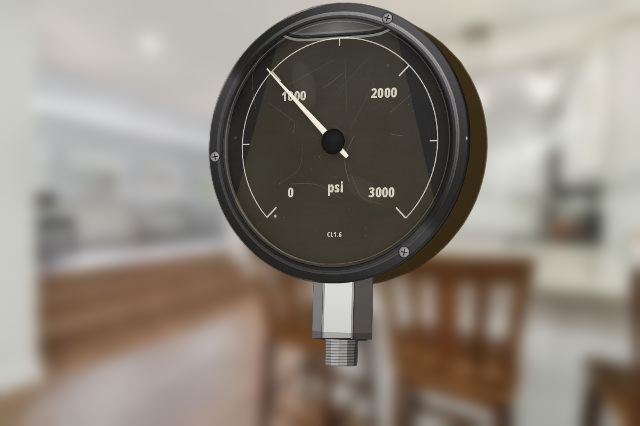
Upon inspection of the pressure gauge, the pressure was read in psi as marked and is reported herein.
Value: 1000 psi
